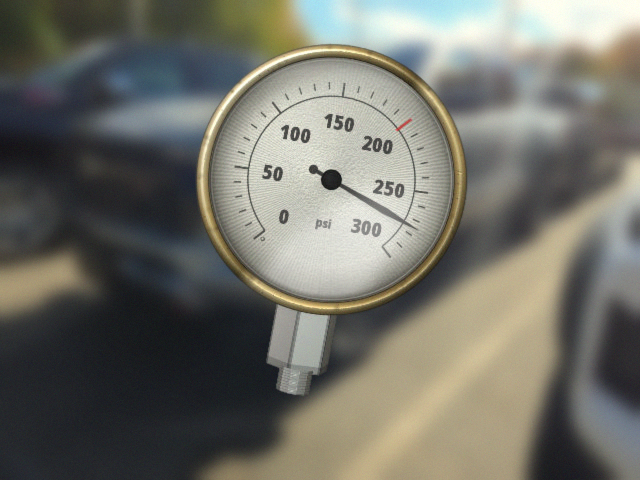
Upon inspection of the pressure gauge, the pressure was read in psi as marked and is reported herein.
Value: 275 psi
